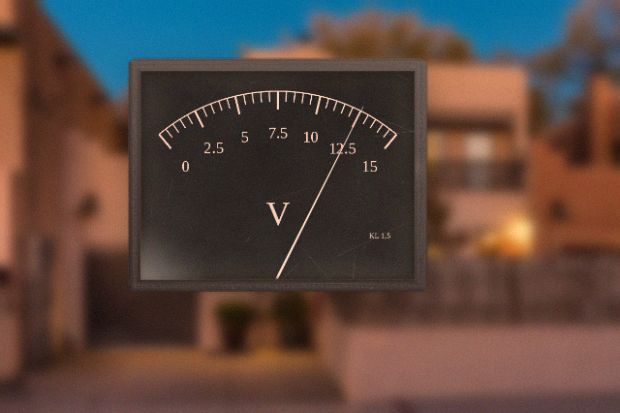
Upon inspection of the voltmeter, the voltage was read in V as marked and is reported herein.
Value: 12.5 V
